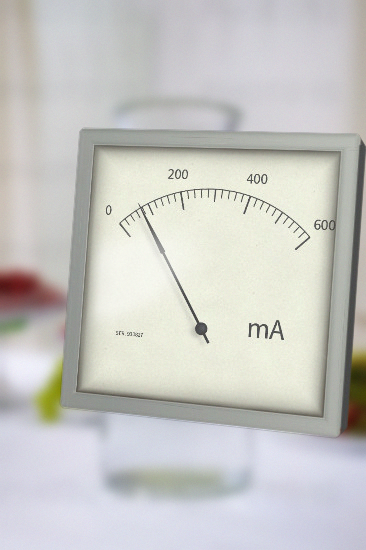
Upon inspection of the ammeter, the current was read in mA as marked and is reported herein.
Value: 80 mA
